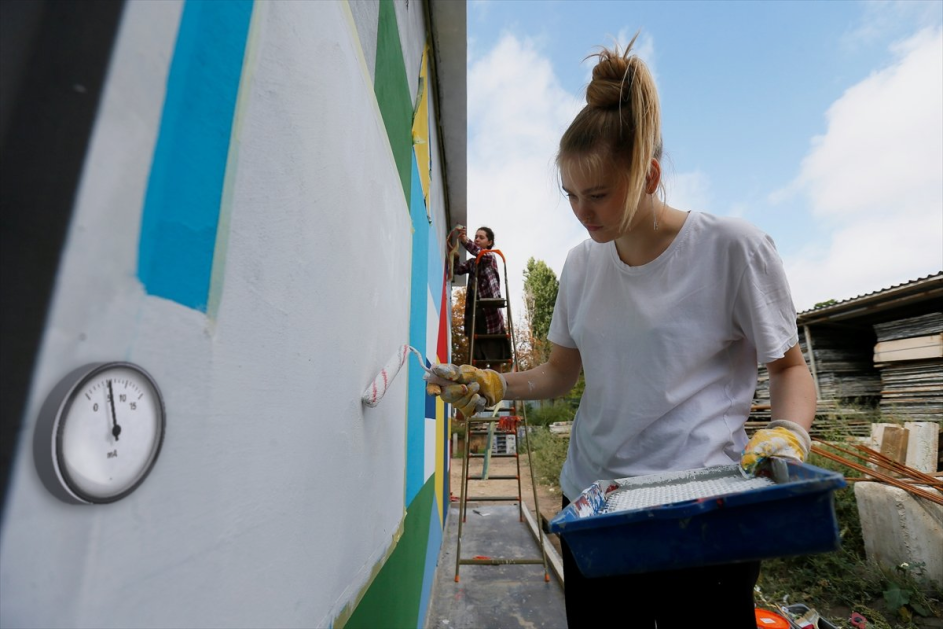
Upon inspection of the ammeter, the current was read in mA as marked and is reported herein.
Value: 5 mA
